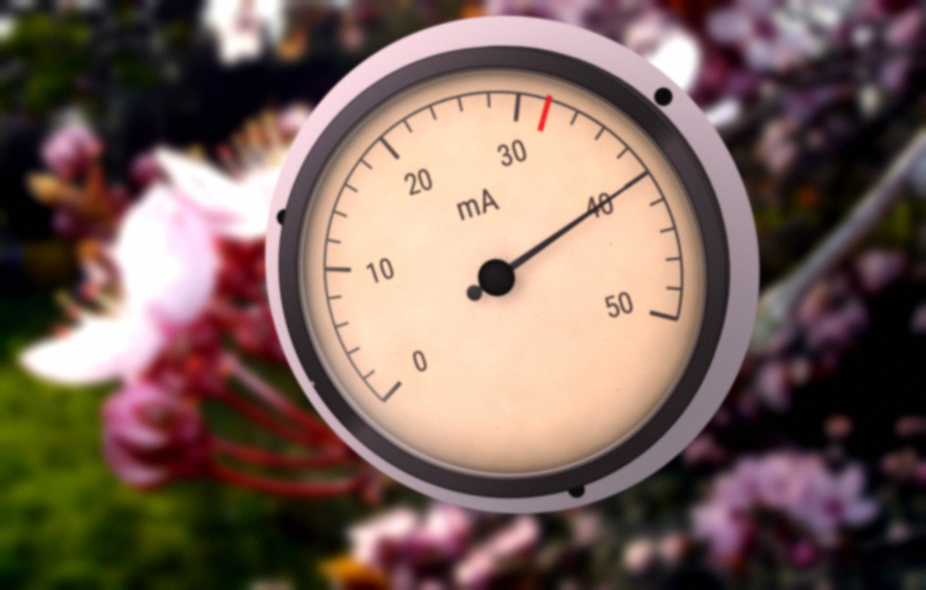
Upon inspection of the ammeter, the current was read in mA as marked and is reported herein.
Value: 40 mA
